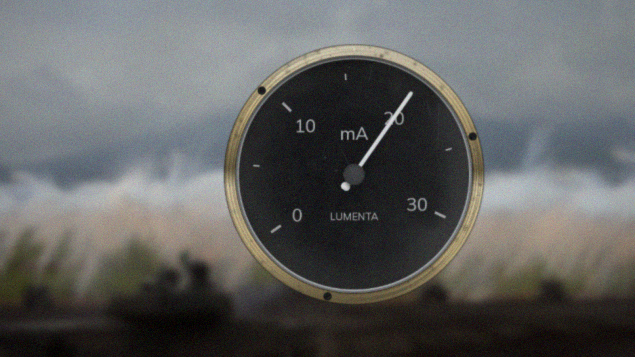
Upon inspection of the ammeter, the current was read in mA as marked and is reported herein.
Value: 20 mA
